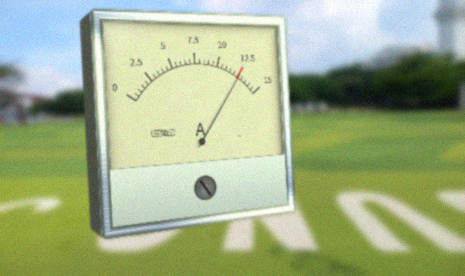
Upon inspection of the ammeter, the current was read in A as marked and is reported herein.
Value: 12.5 A
